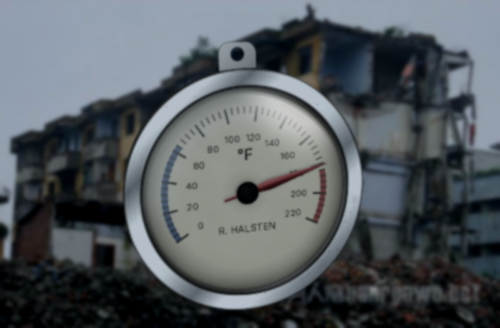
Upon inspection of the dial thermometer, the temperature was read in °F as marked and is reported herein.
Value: 180 °F
